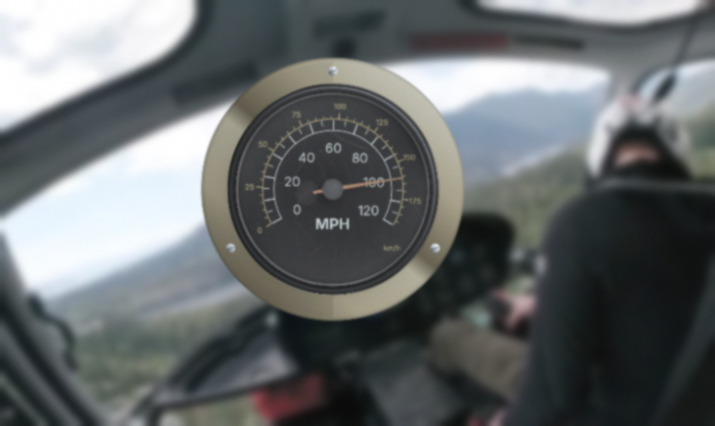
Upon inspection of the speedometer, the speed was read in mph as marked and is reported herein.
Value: 100 mph
